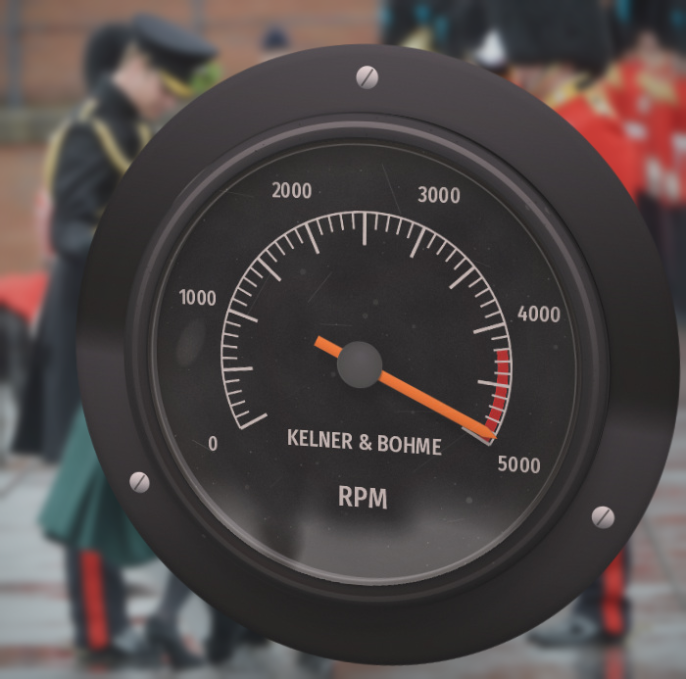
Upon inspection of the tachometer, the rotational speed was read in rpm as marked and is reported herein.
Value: 4900 rpm
